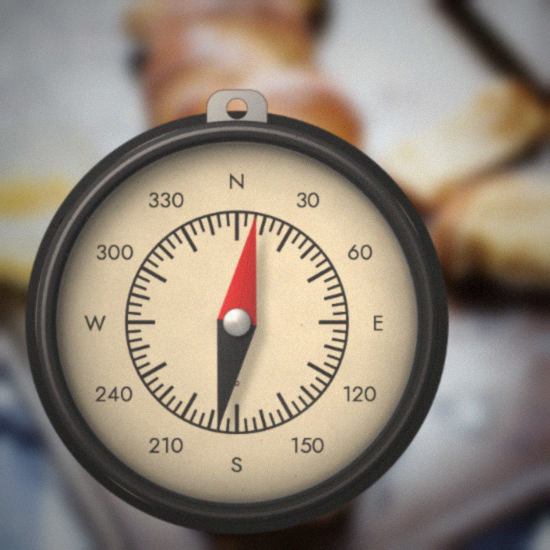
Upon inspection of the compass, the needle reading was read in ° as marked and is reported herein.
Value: 10 °
